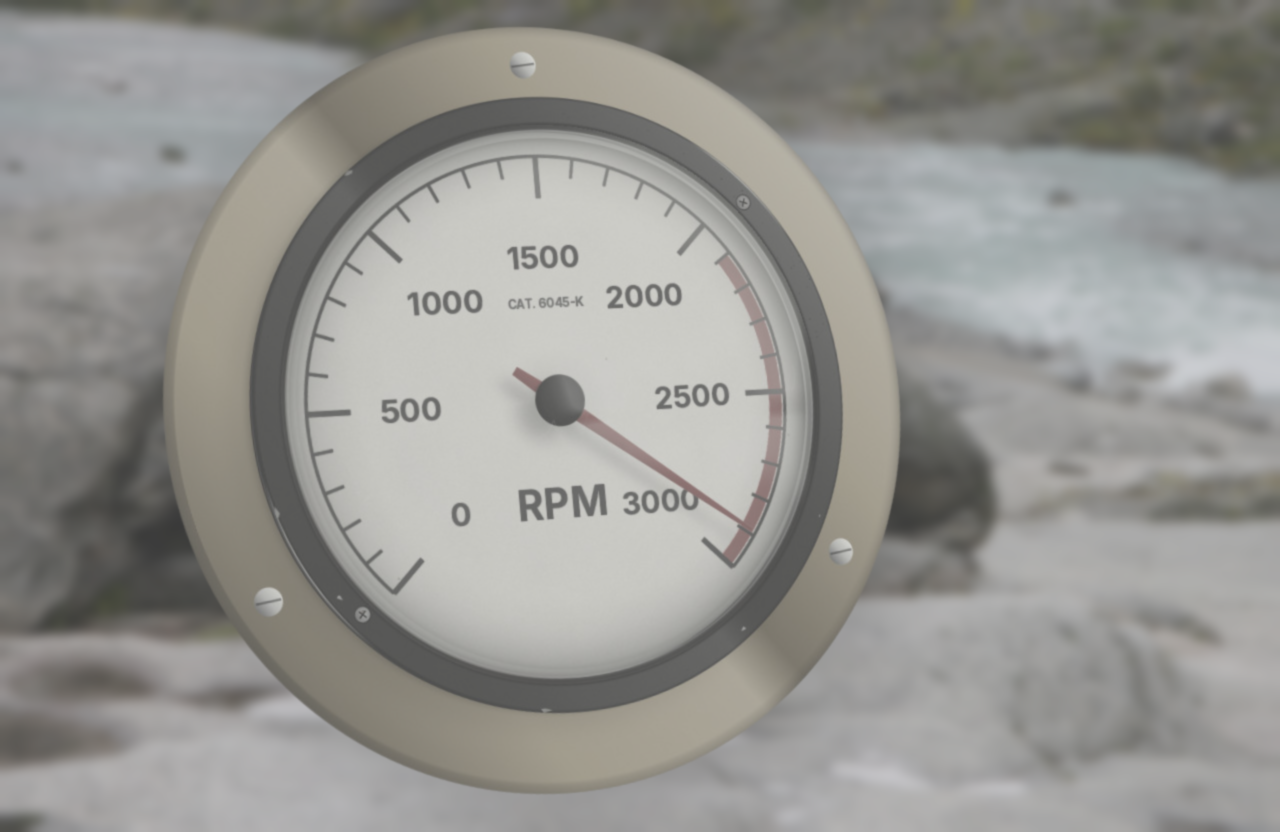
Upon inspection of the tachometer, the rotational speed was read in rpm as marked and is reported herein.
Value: 2900 rpm
